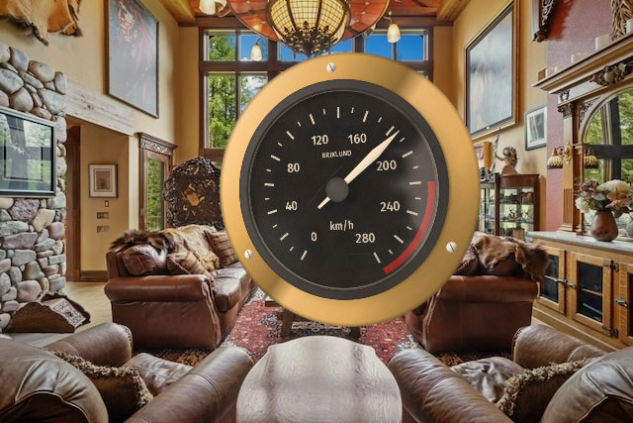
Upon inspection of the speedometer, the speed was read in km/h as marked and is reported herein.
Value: 185 km/h
